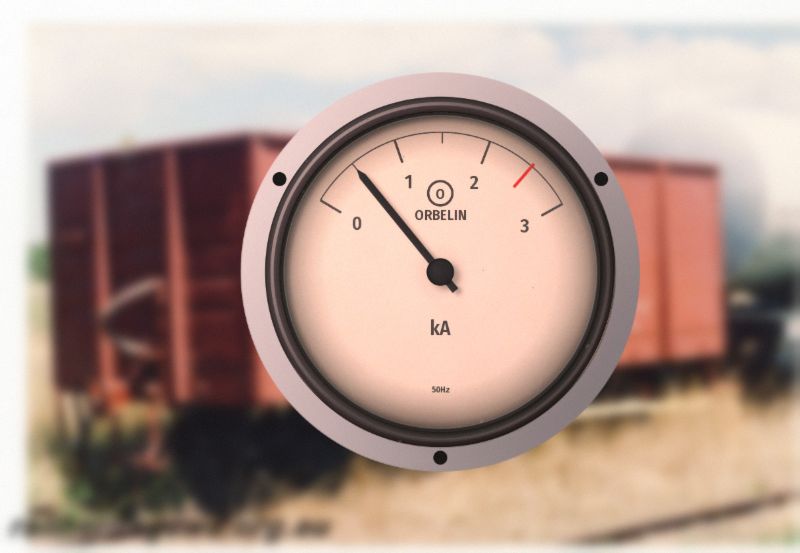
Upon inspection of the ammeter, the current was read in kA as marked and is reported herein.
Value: 0.5 kA
